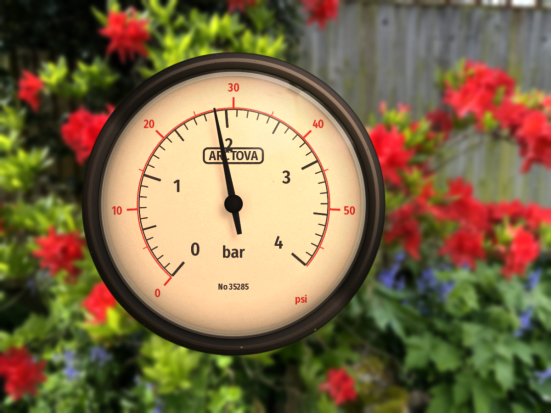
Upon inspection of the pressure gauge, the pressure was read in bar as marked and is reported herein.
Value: 1.9 bar
